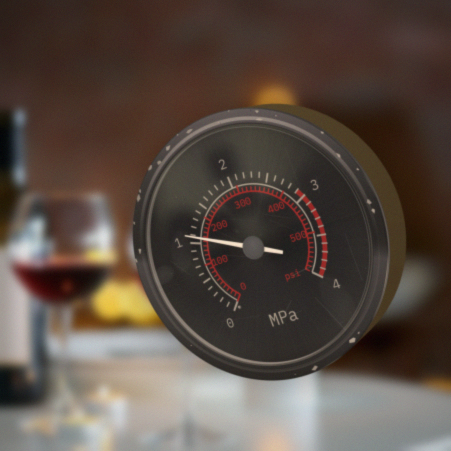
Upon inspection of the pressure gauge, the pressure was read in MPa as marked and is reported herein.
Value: 1.1 MPa
